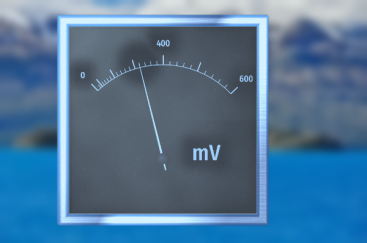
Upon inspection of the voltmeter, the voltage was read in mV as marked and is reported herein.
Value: 320 mV
